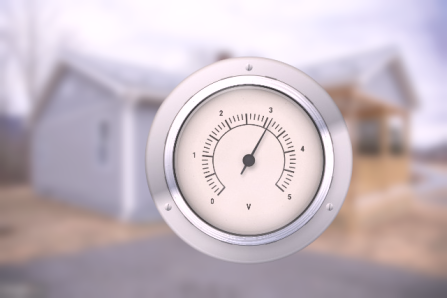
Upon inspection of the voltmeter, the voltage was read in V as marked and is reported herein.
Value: 3.1 V
